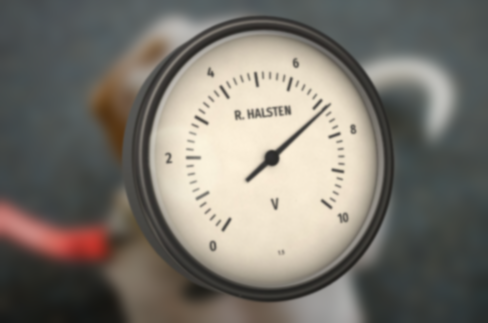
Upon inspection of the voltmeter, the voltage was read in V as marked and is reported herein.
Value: 7.2 V
